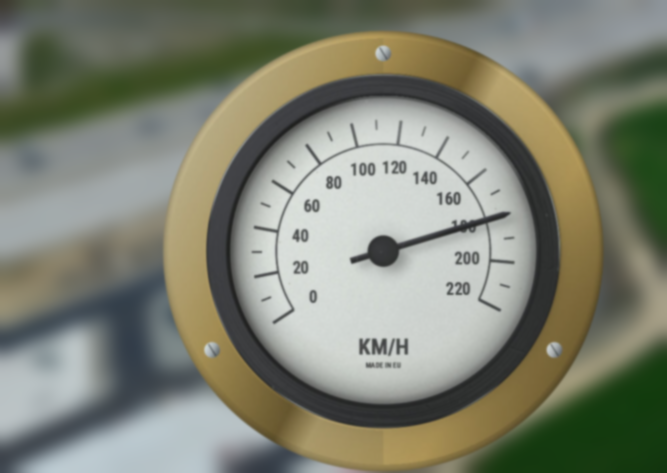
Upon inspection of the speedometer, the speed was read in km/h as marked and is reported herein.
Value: 180 km/h
